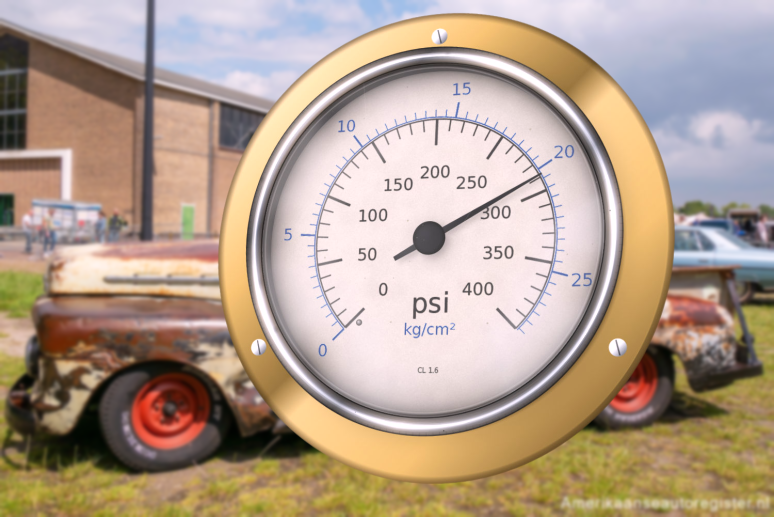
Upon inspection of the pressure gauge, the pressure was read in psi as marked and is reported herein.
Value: 290 psi
